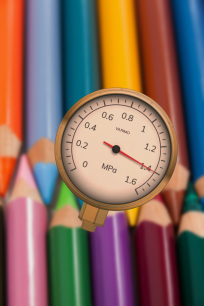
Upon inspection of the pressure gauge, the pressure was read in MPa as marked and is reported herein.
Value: 1.4 MPa
